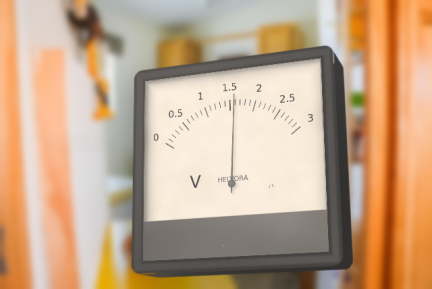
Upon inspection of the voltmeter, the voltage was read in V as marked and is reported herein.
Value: 1.6 V
